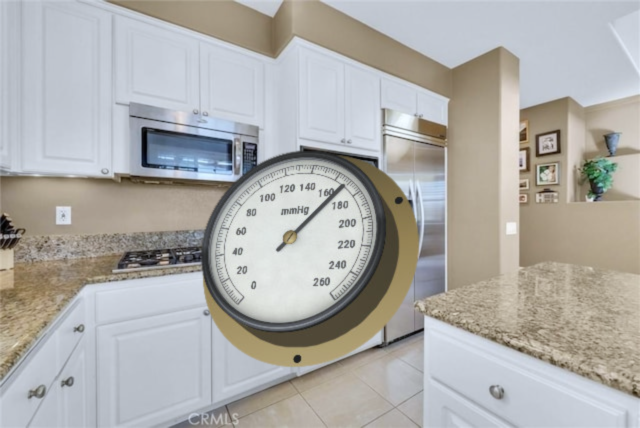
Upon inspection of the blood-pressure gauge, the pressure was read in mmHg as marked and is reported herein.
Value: 170 mmHg
